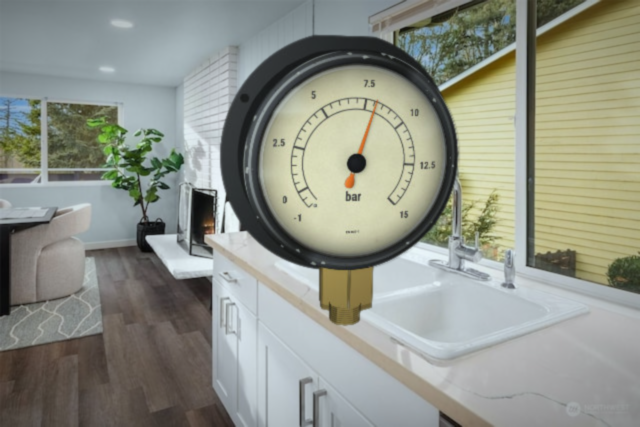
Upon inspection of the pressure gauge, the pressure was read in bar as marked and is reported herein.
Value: 8 bar
